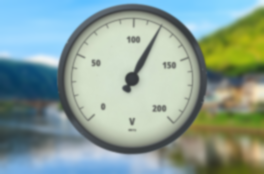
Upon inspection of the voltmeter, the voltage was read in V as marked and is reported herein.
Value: 120 V
